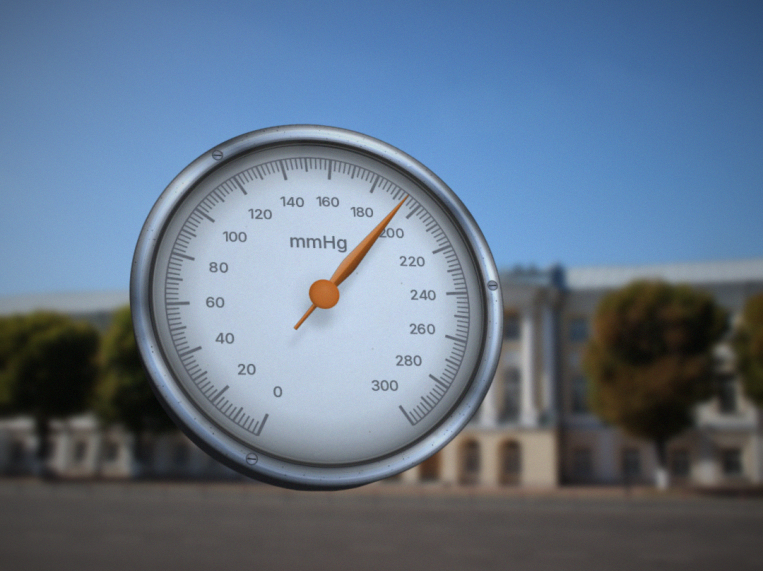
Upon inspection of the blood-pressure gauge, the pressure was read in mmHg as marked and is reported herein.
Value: 194 mmHg
